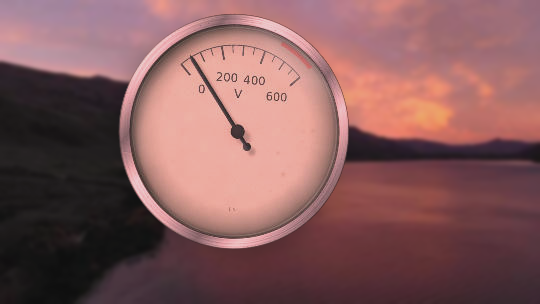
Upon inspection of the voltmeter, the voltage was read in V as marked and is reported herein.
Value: 50 V
